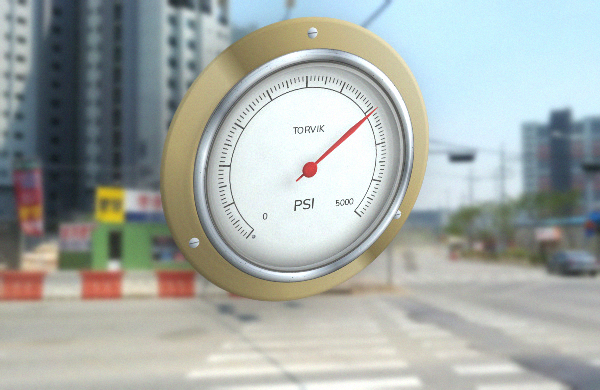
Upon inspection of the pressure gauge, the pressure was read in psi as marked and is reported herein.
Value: 3500 psi
